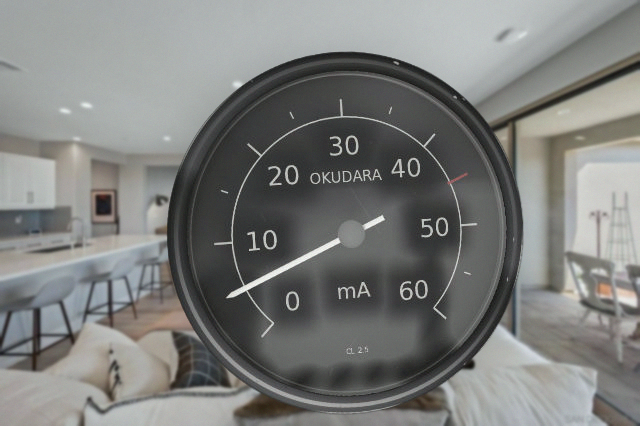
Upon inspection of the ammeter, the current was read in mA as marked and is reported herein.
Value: 5 mA
